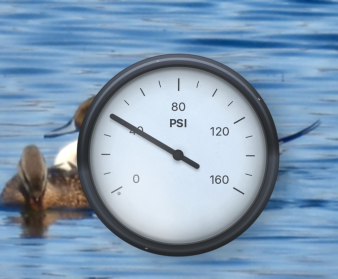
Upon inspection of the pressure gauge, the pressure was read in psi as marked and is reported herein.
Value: 40 psi
